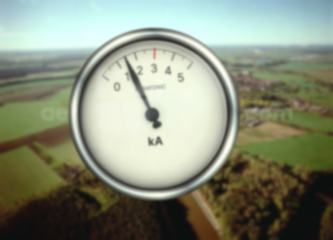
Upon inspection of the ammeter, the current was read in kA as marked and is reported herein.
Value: 1.5 kA
